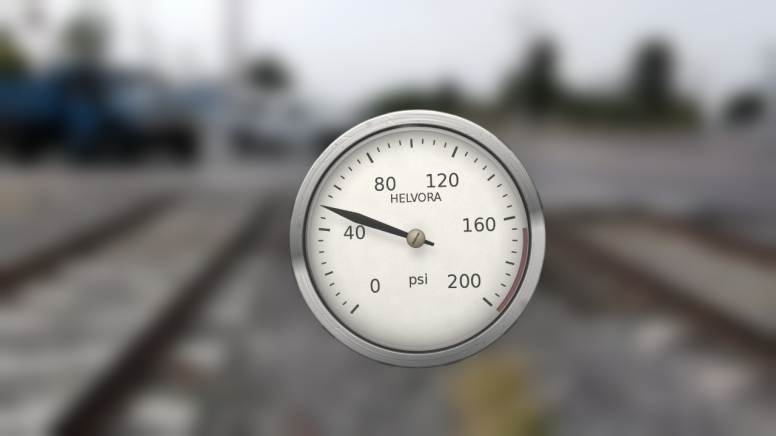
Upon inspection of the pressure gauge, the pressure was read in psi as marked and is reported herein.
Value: 50 psi
